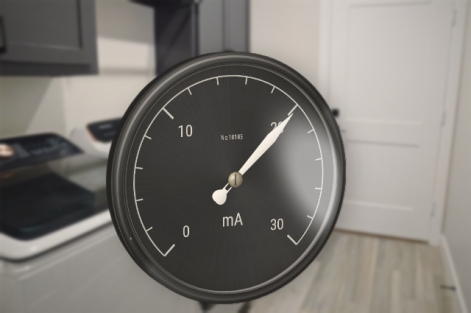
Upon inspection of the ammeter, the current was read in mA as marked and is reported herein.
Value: 20 mA
